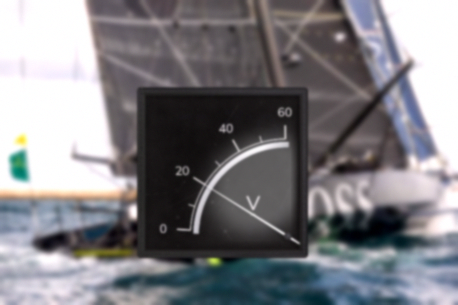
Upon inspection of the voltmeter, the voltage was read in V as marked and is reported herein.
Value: 20 V
